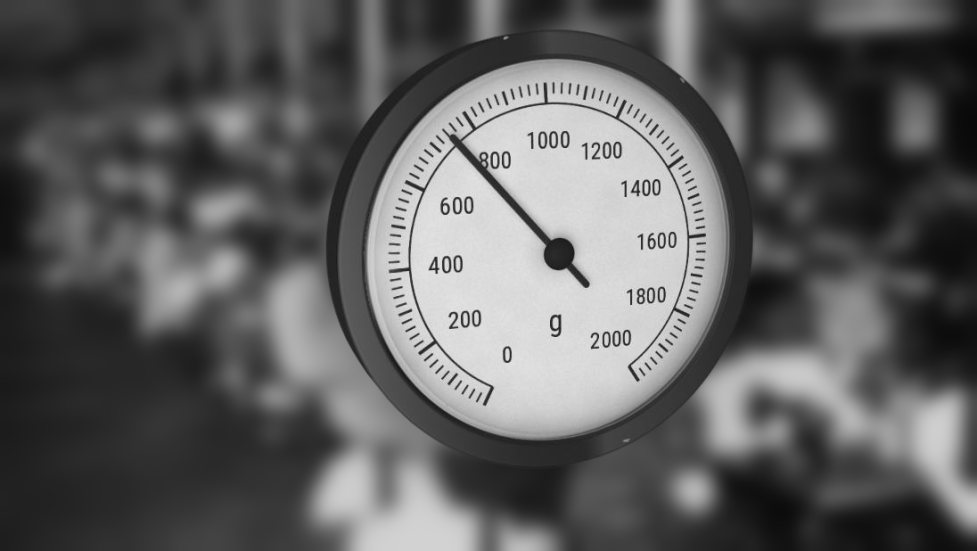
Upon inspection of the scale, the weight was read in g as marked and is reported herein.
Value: 740 g
